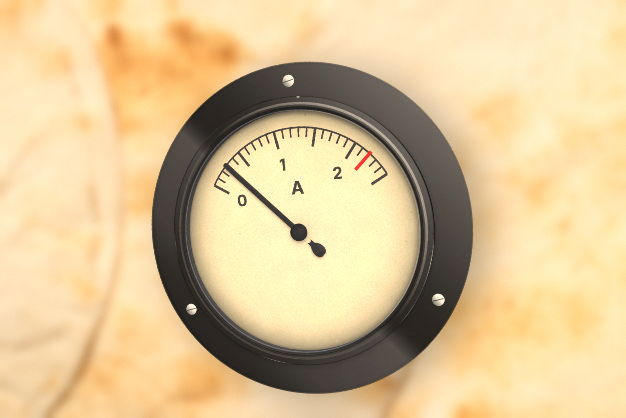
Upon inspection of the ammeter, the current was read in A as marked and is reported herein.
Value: 0.3 A
